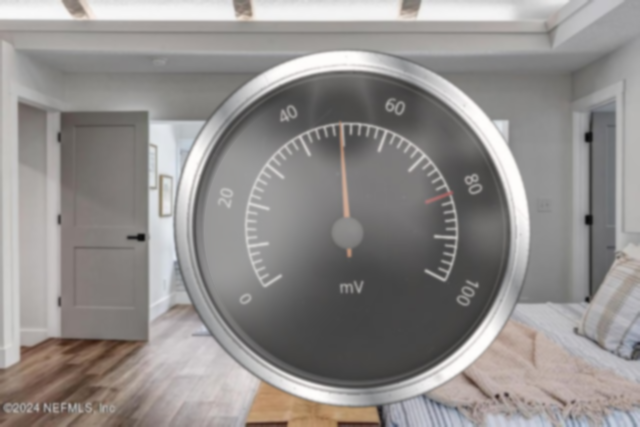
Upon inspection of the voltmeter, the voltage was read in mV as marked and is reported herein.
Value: 50 mV
